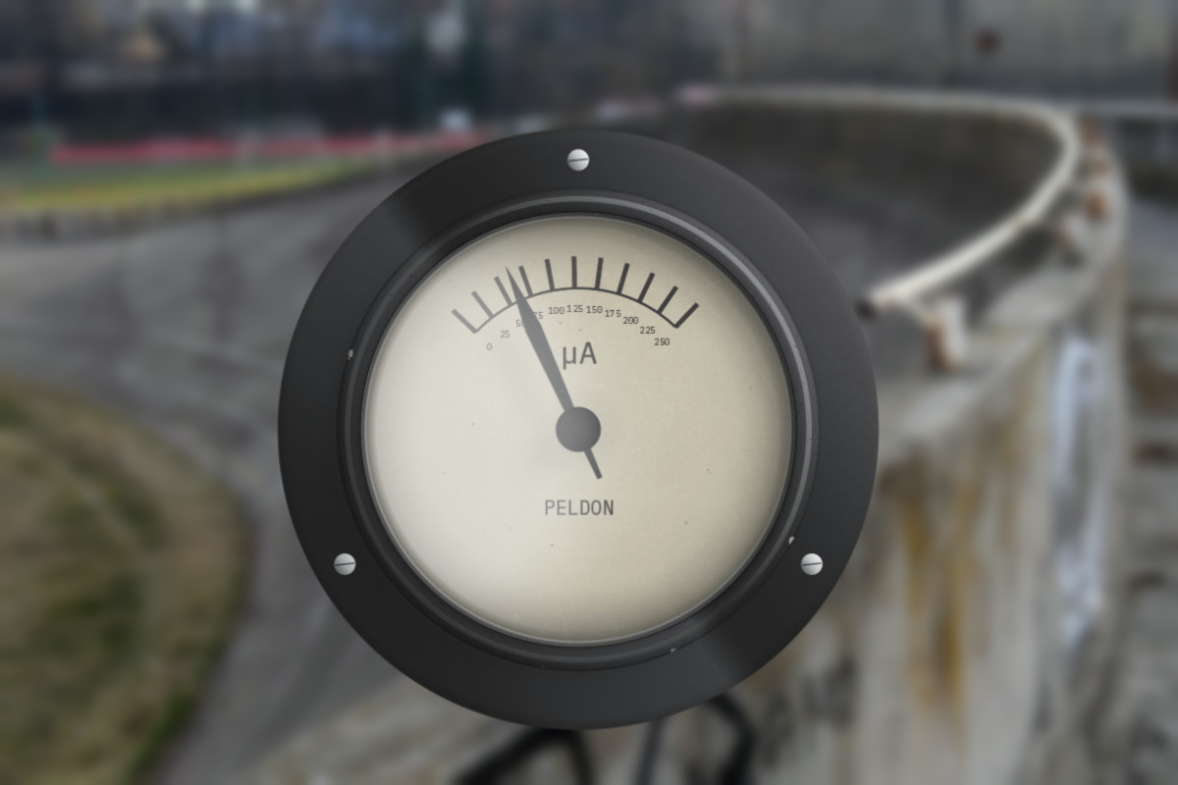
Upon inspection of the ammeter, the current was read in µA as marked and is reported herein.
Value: 62.5 µA
